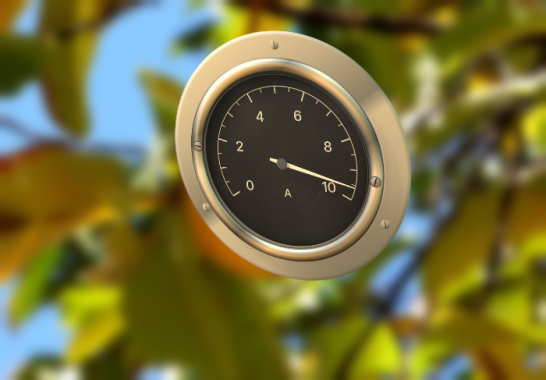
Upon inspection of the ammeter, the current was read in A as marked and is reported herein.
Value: 9.5 A
